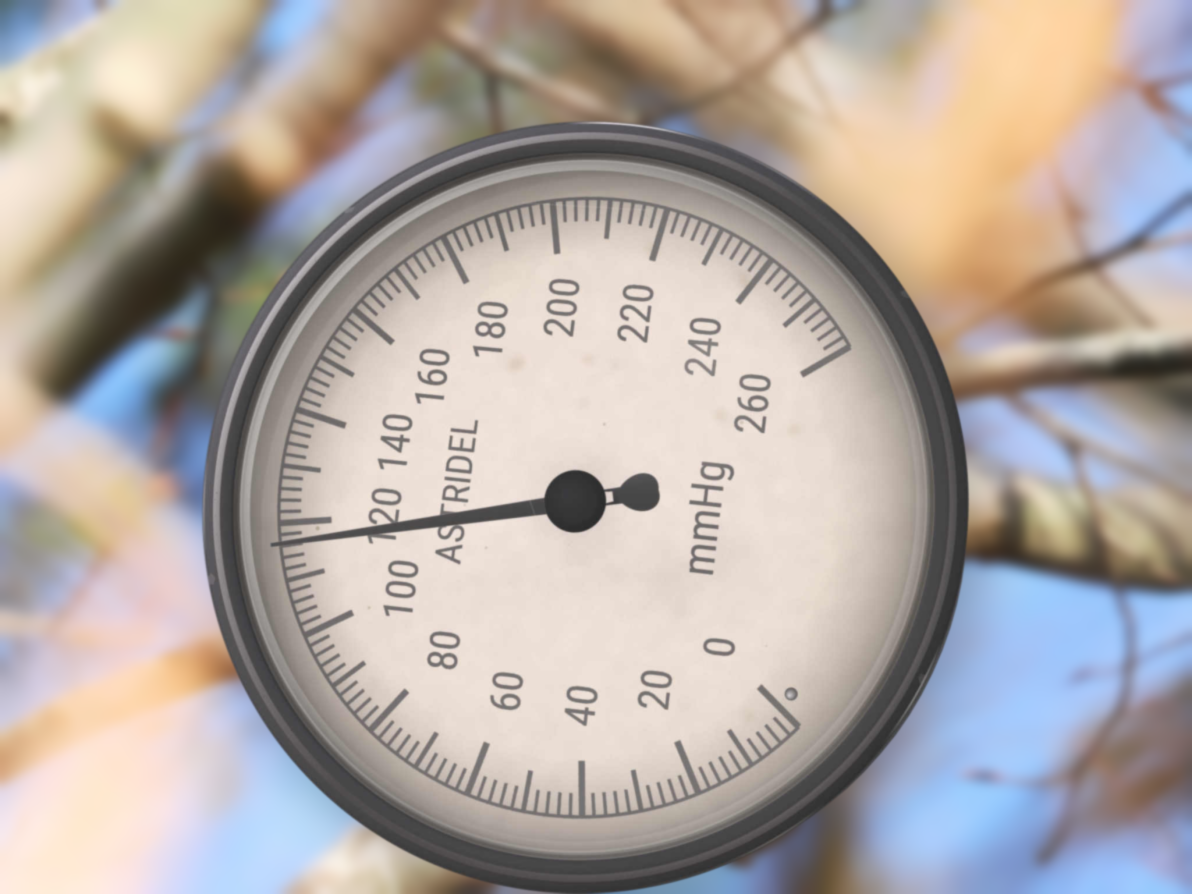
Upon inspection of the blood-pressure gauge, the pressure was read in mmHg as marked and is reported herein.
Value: 116 mmHg
